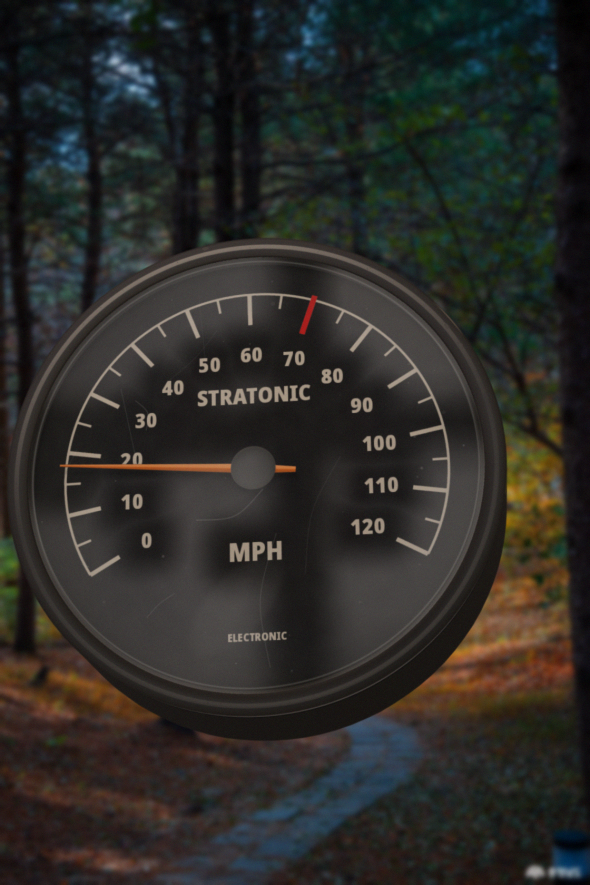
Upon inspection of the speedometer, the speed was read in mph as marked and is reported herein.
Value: 17.5 mph
